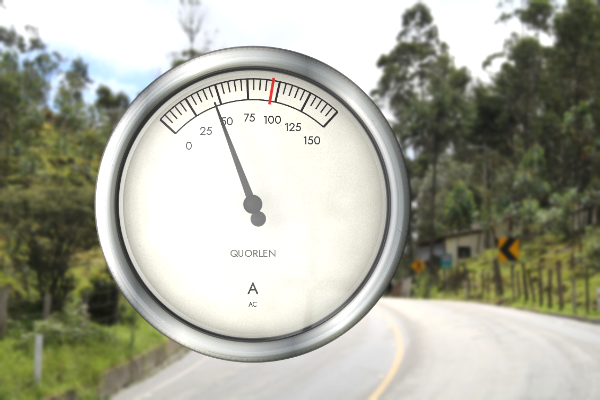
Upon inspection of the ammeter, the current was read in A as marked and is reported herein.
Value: 45 A
